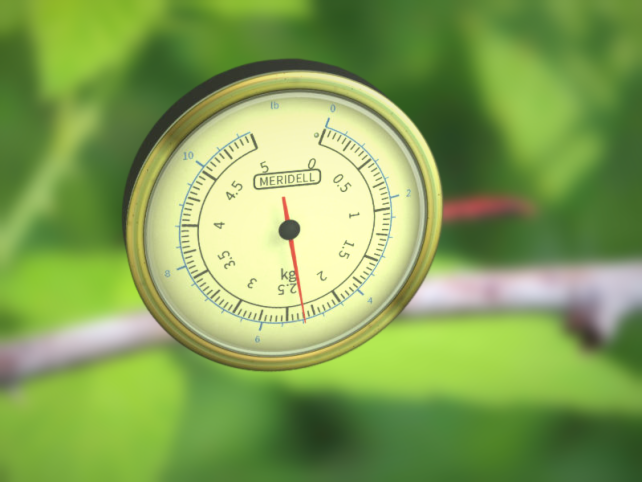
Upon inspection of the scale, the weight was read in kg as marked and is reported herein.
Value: 2.35 kg
